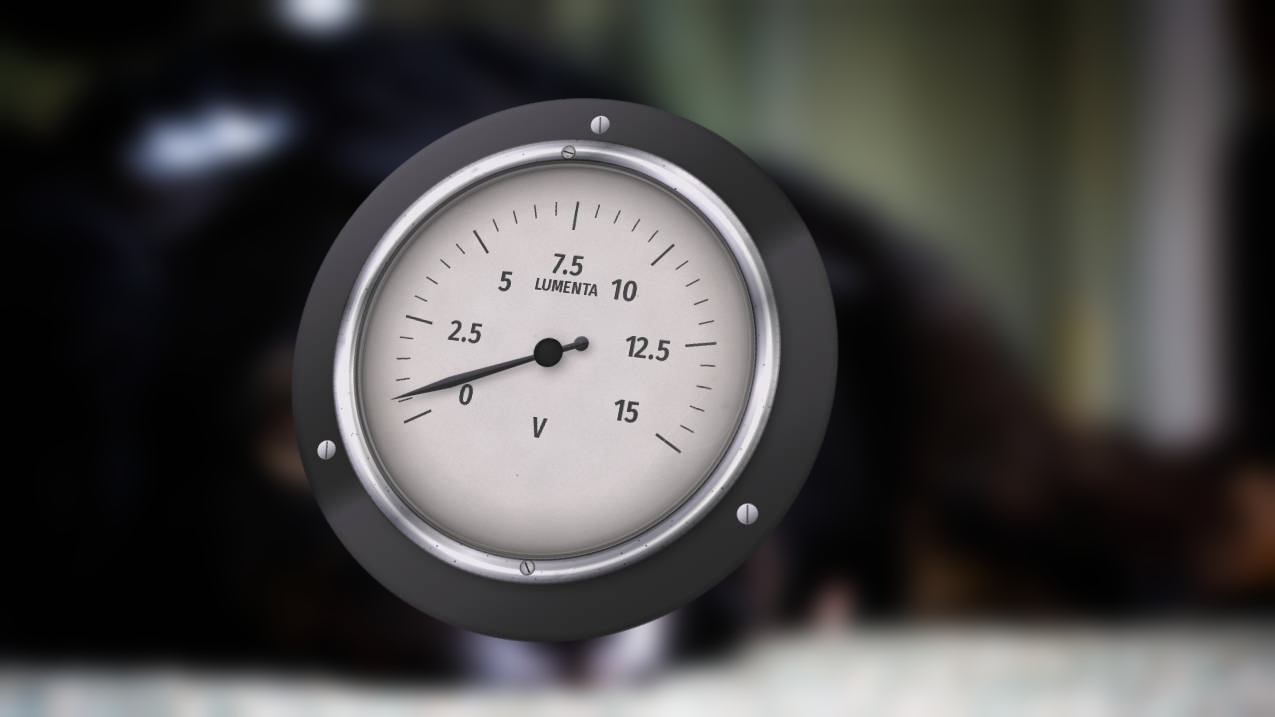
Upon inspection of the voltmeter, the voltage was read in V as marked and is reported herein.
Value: 0.5 V
